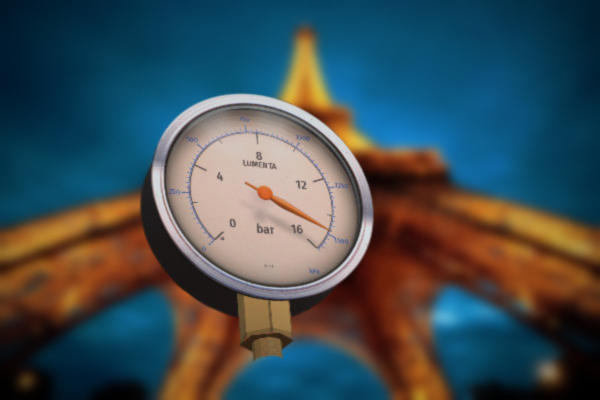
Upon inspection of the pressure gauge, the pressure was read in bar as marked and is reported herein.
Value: 15 bar
